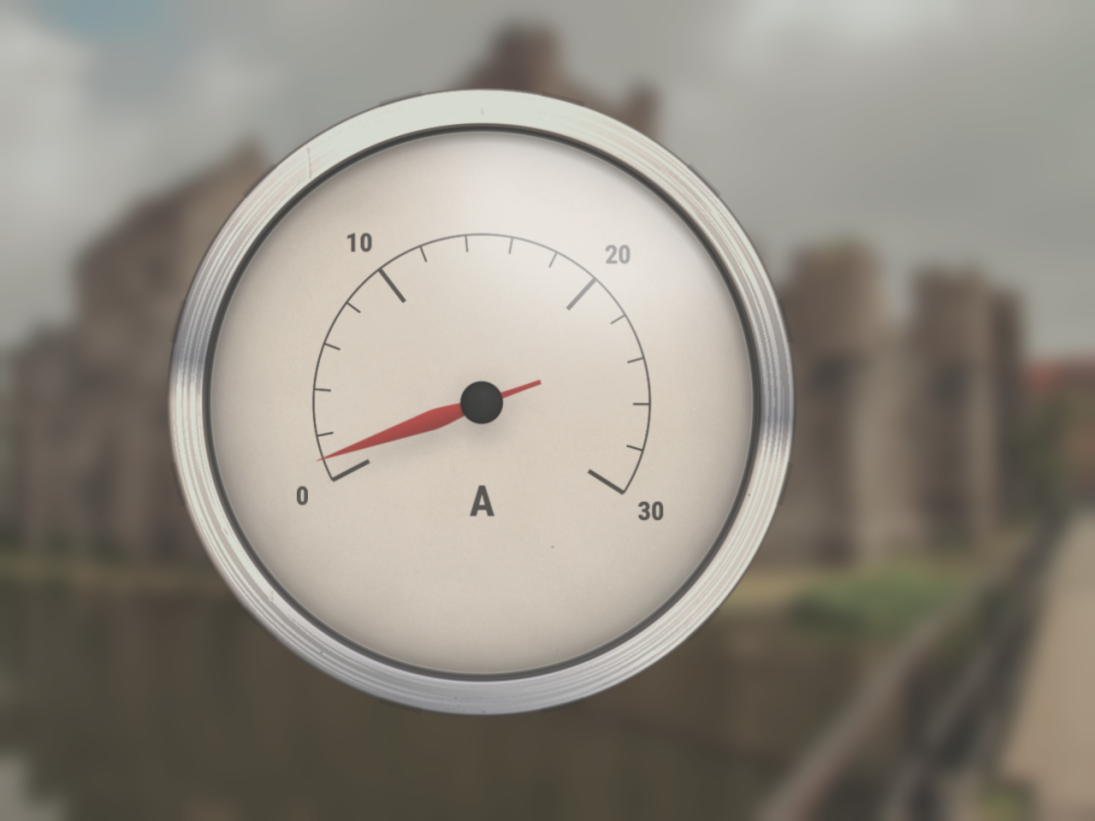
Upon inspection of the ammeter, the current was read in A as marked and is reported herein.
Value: 1 A
